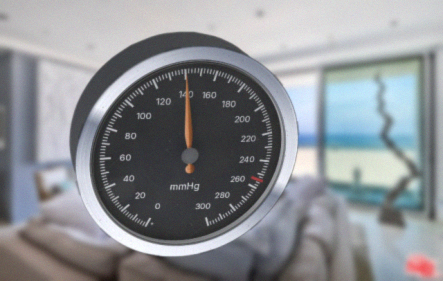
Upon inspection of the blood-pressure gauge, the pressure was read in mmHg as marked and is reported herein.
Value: 140 mmHg
